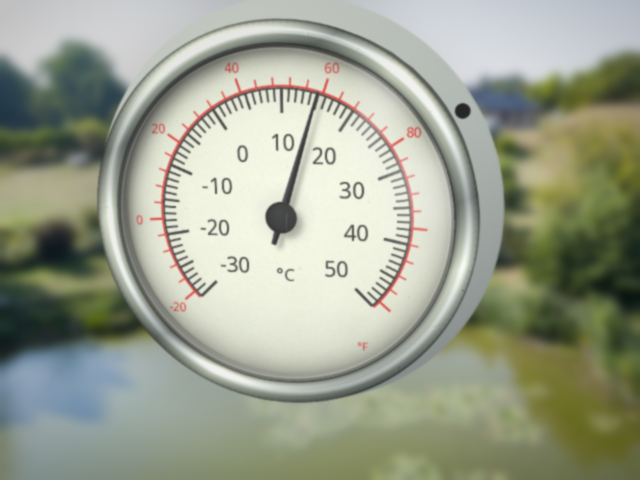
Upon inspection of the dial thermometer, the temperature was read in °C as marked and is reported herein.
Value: 15 °C
